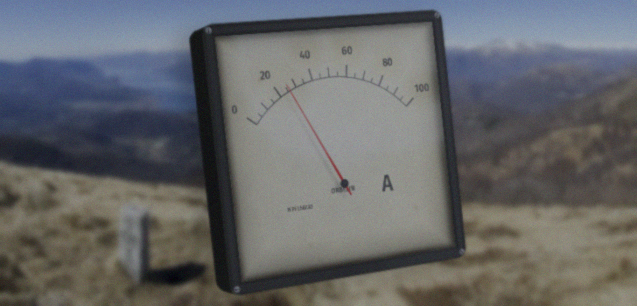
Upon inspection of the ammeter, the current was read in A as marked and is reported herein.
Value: 25 A
